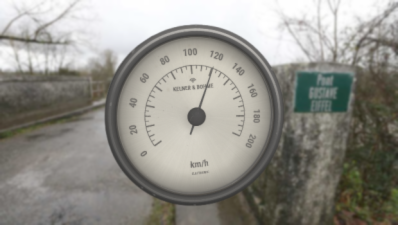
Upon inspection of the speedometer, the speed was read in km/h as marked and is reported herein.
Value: 120 km/h
